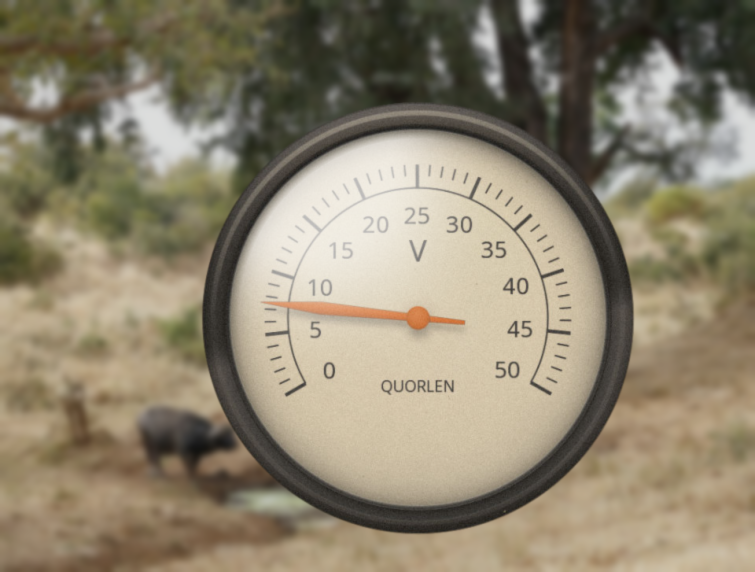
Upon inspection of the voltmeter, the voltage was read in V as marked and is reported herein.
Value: 7.5 V
